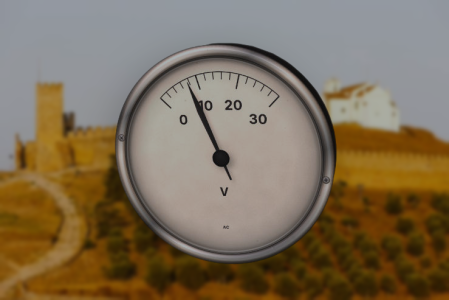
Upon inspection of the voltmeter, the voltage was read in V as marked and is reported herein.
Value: 8 V
